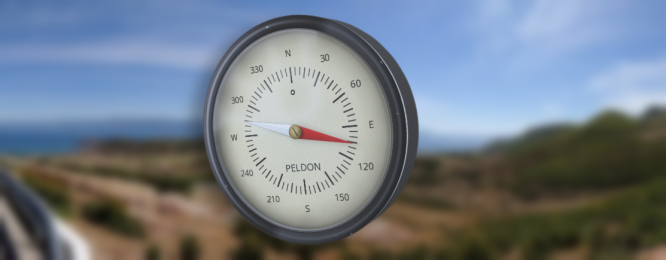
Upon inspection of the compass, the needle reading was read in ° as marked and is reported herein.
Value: 105 °
